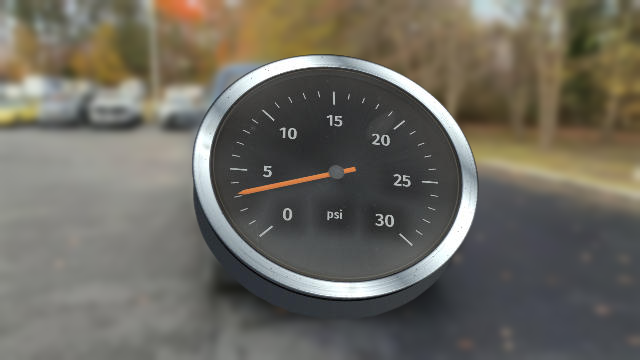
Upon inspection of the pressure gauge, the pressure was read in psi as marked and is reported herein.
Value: 3 psi
